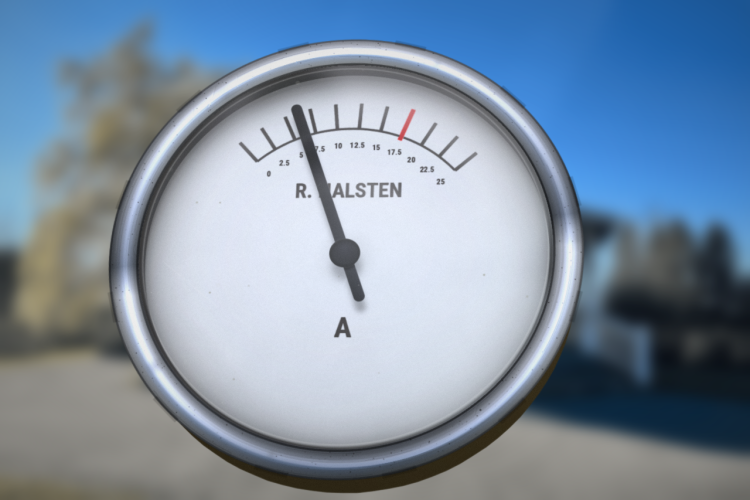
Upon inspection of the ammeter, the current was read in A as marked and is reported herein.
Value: 6.25 A
